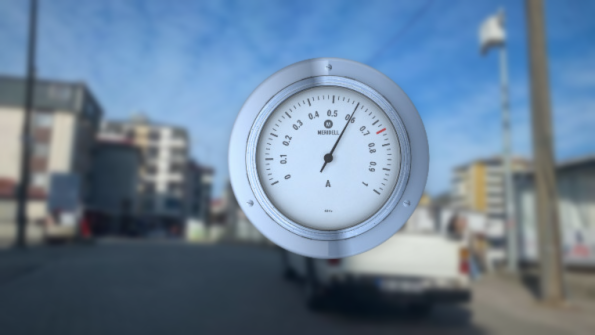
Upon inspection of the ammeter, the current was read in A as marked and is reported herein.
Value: 0.6 A
